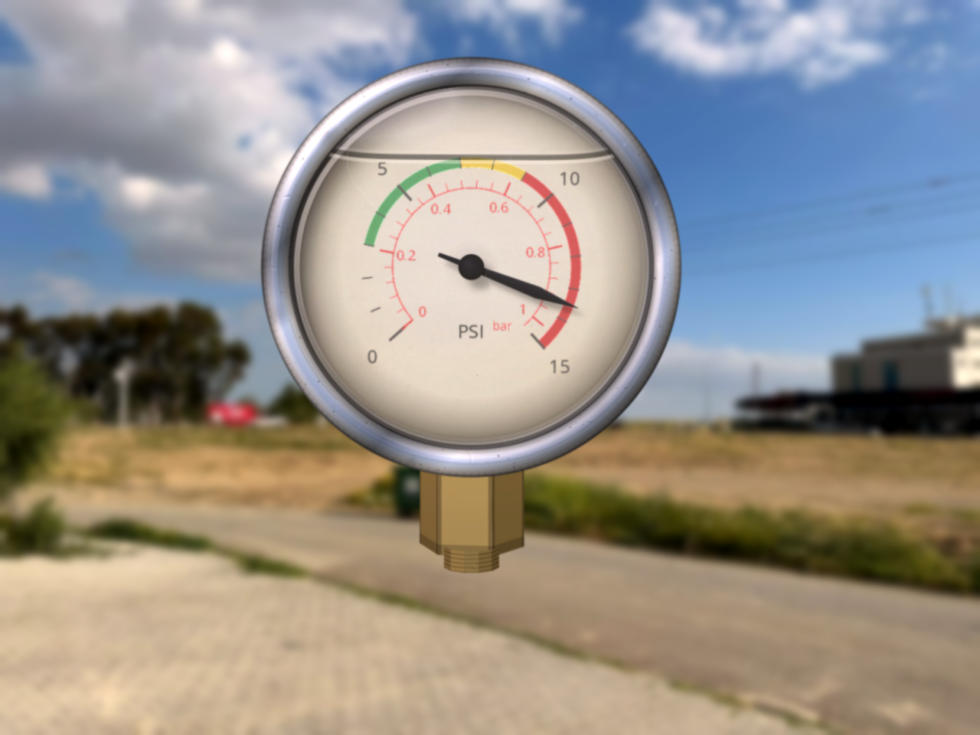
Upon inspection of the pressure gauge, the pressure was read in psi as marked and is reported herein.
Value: 13.5 psi
